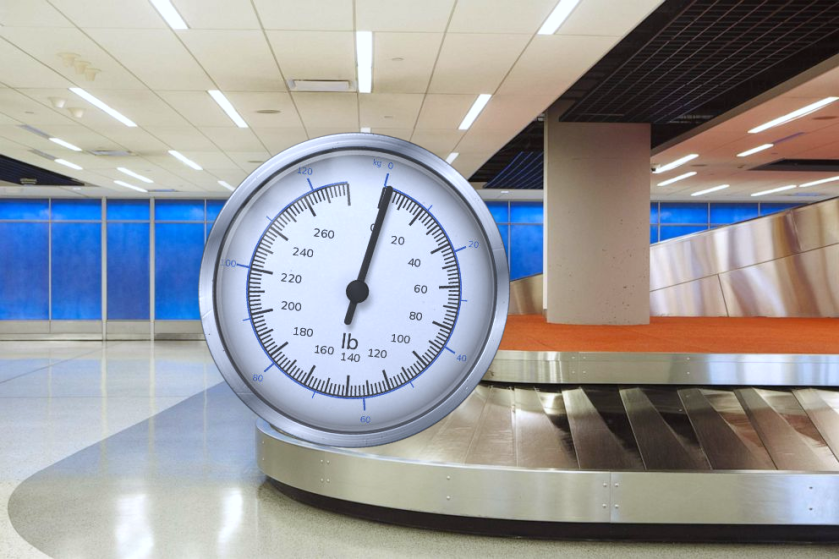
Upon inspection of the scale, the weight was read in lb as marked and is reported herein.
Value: 2 lb
